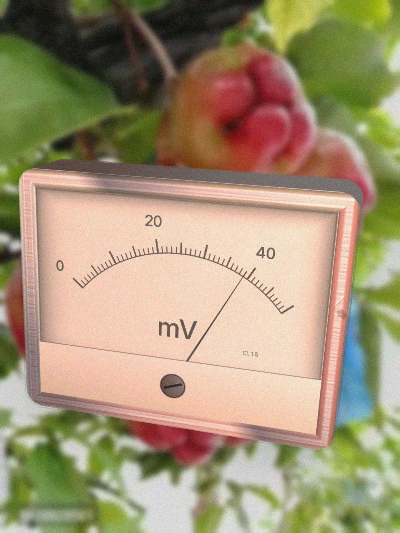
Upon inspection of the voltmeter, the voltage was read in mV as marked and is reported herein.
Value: 39 mV
